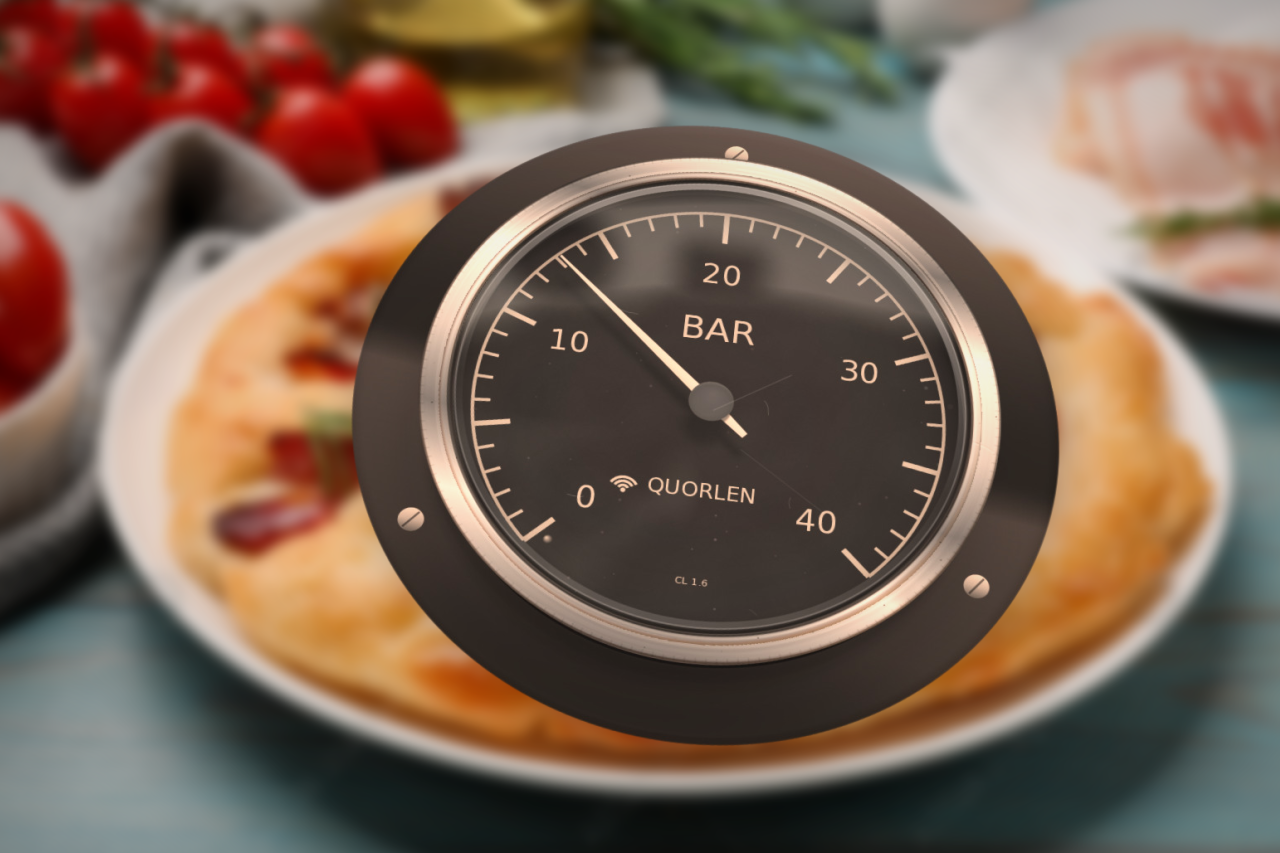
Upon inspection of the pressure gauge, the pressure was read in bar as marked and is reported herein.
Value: 13 bar
